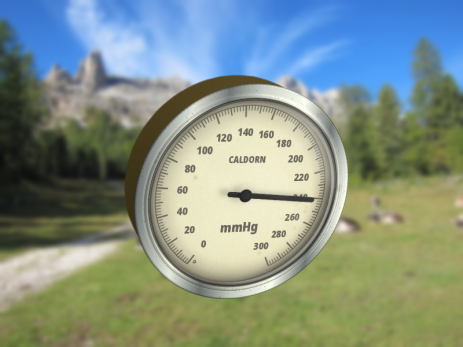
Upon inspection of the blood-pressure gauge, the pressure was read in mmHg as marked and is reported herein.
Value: 240 mmHg
